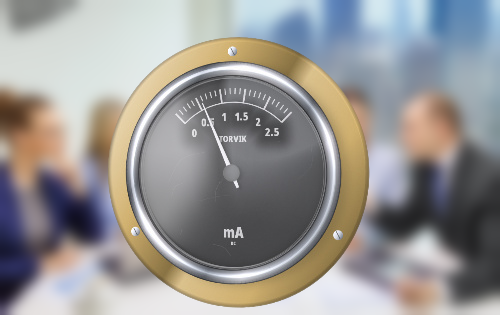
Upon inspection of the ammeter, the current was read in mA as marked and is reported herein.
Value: 0.6 mA
